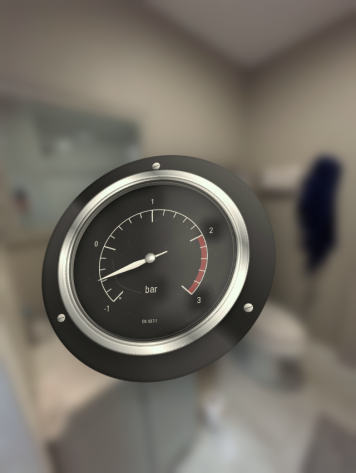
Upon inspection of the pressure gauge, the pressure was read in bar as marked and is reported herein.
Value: -0.6 bar
